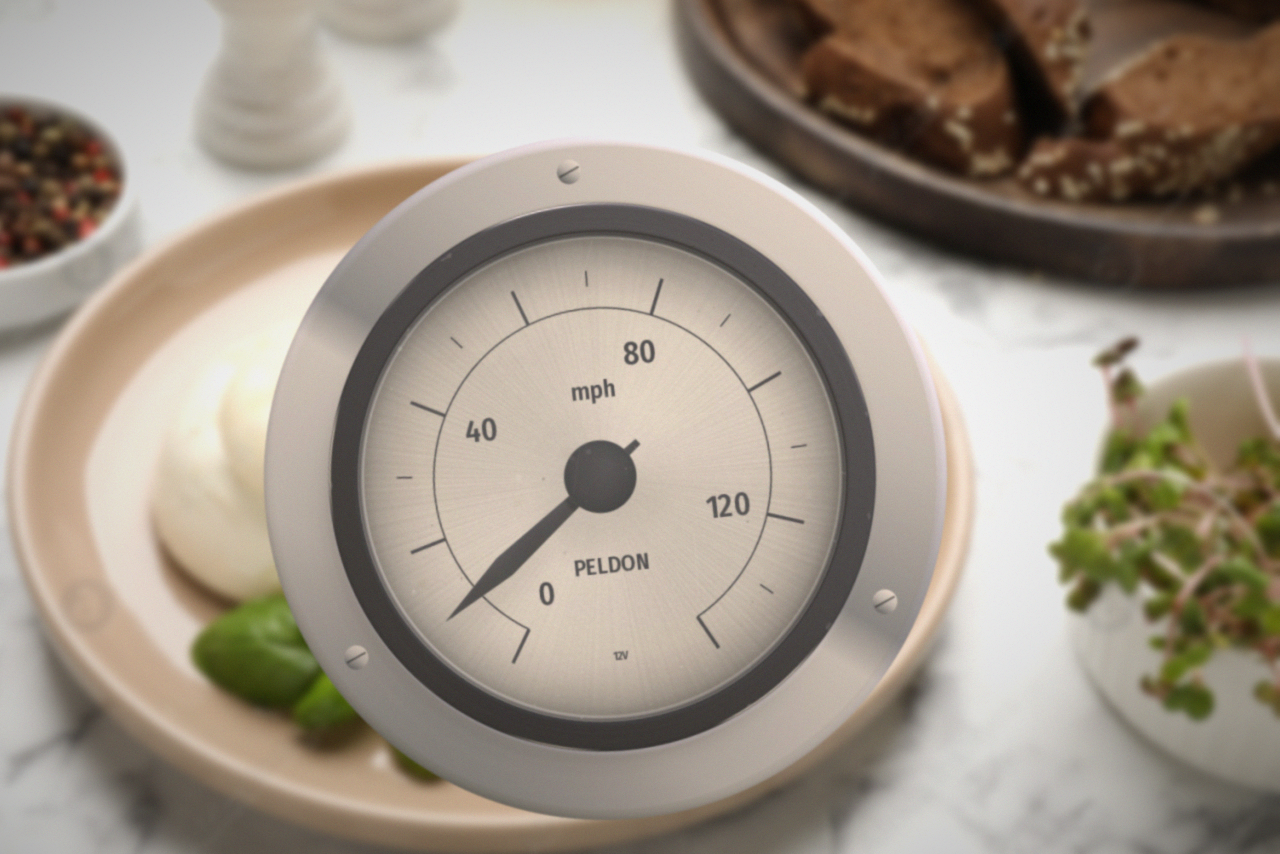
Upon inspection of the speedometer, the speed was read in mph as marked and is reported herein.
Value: 10 mph
